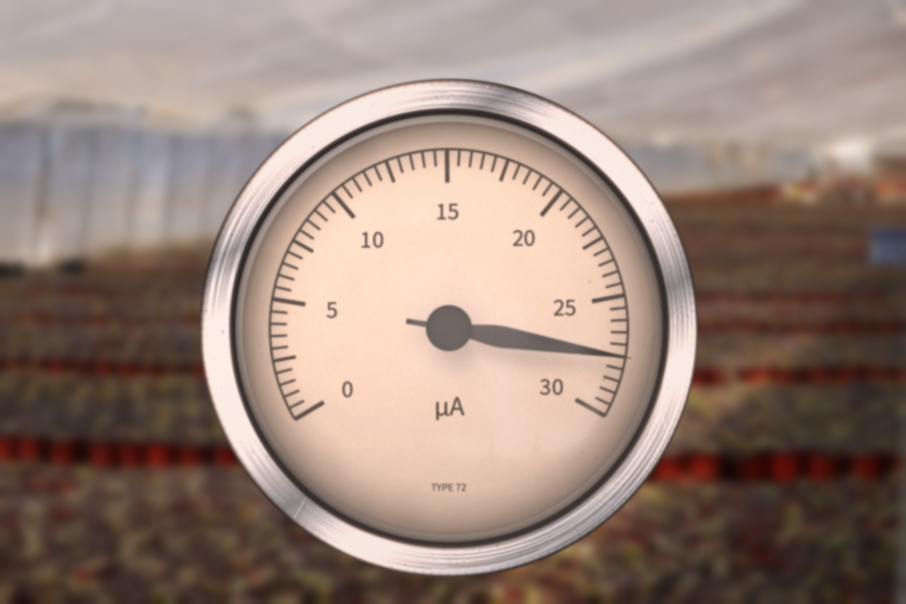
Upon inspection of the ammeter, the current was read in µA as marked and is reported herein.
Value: 27.5 µA
